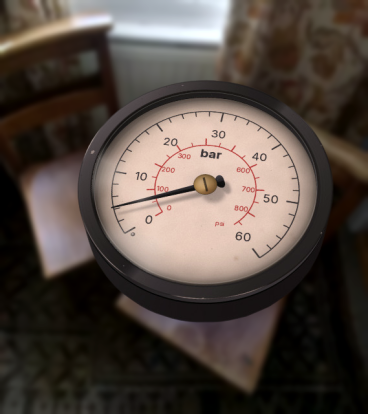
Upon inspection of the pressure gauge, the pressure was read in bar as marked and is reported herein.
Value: 4 bar
